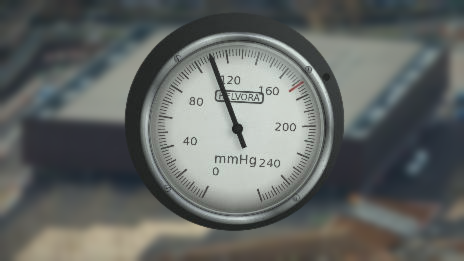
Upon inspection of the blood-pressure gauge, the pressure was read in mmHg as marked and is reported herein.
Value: 110 mmHg
